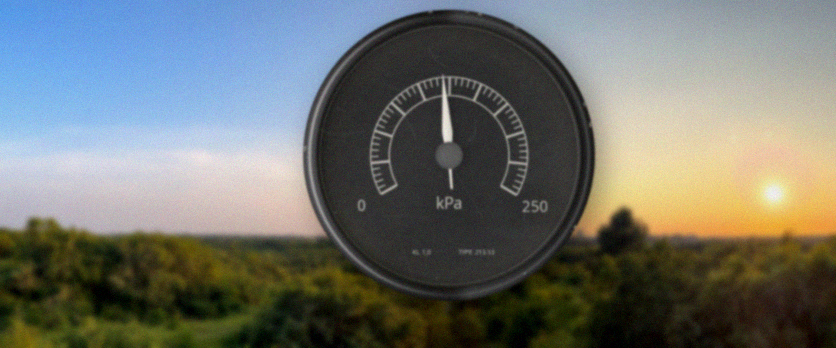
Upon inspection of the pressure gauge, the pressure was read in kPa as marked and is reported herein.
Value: 120 kPa
